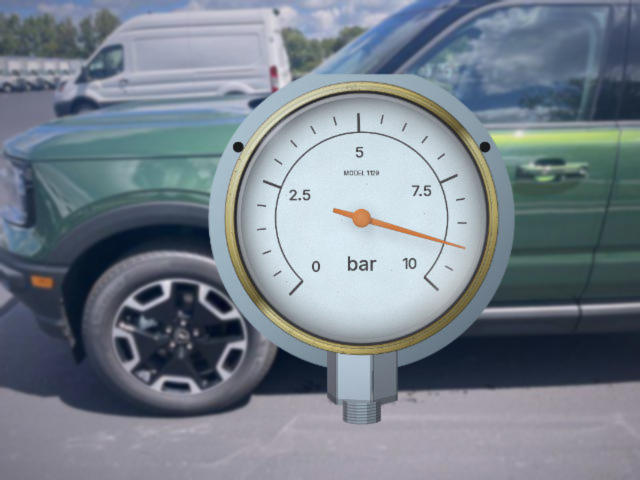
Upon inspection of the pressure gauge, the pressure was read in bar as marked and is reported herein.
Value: 9 bar
